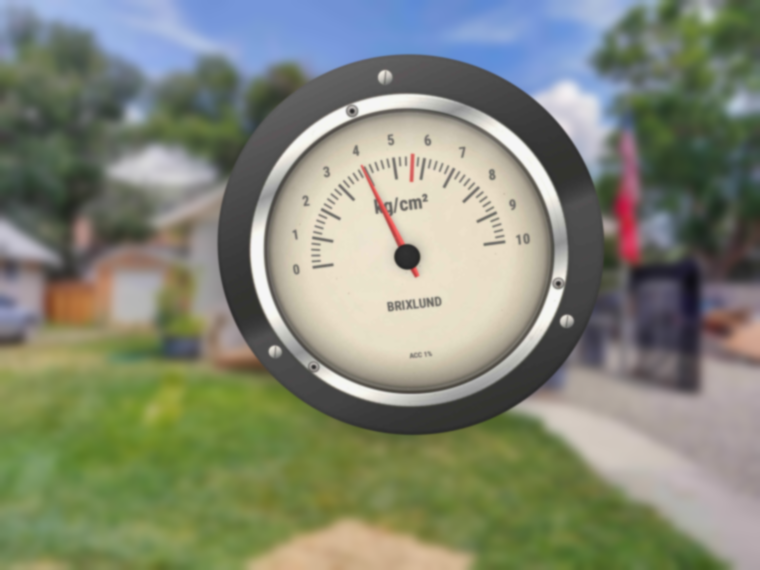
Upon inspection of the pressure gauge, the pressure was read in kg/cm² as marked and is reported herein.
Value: 4 kg/cm²
